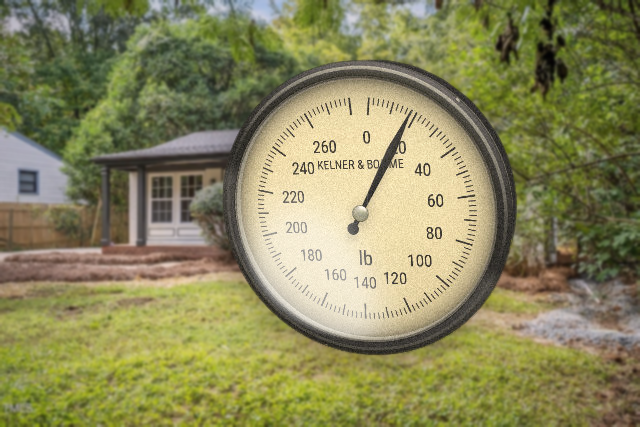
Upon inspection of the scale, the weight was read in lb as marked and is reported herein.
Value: 18 lb
